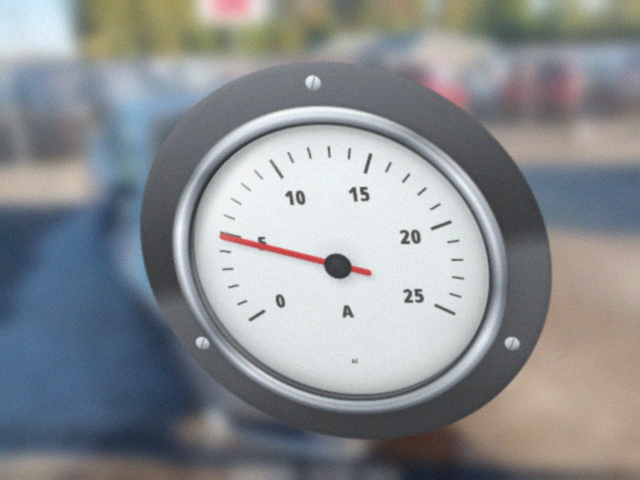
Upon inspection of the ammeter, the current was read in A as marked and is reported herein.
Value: 5 A
